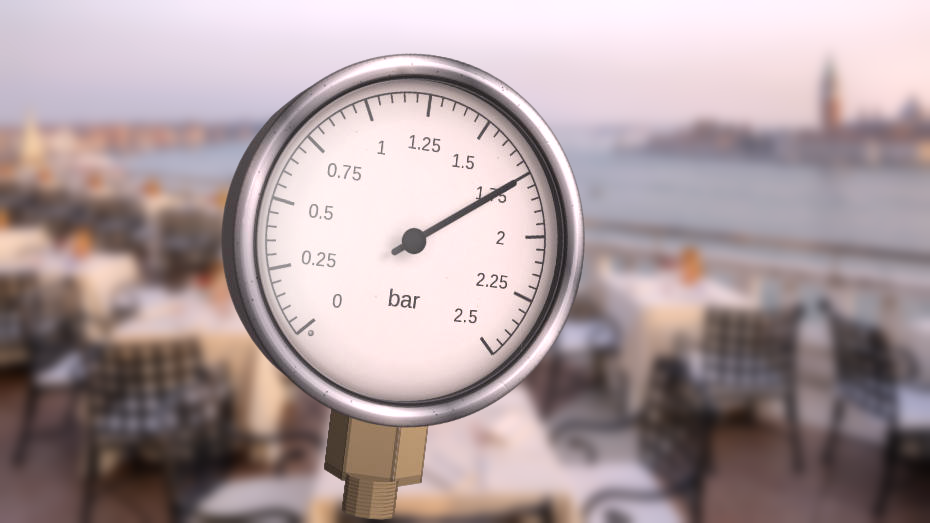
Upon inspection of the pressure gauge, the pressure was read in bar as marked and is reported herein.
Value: 1.75 bar
